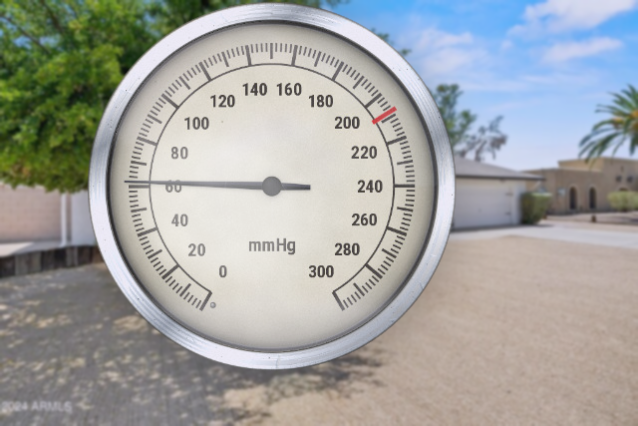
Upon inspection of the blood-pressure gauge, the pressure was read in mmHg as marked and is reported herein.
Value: 62 mmHg
